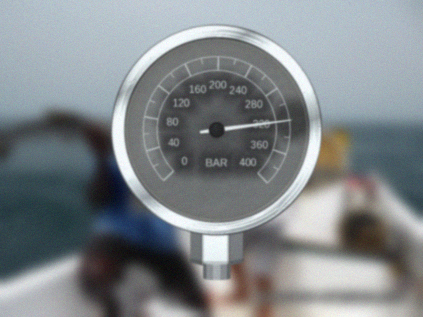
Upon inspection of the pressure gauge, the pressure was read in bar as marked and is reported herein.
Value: 320 bar
